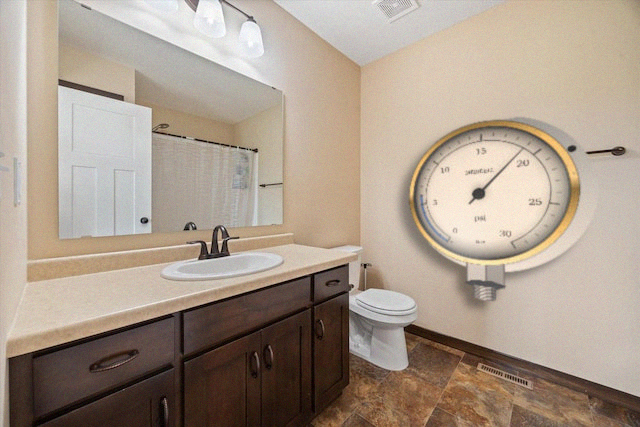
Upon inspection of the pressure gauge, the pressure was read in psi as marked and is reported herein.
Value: 19 psi
